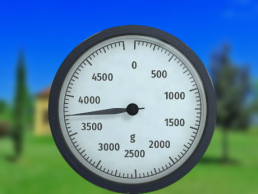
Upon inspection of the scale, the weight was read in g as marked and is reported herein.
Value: 3750 g
